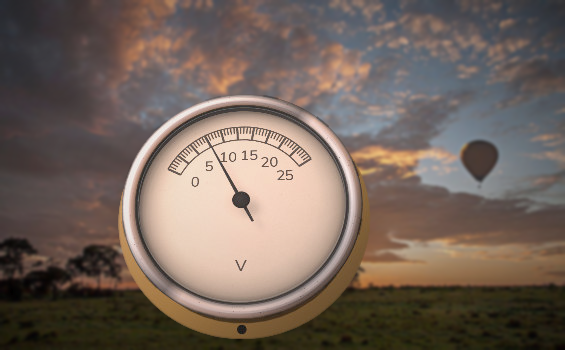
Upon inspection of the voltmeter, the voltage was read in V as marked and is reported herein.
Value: 7.5 V
